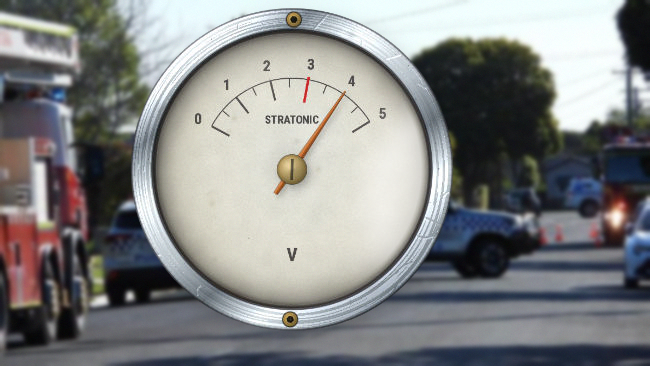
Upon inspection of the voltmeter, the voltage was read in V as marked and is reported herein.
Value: 4 V
